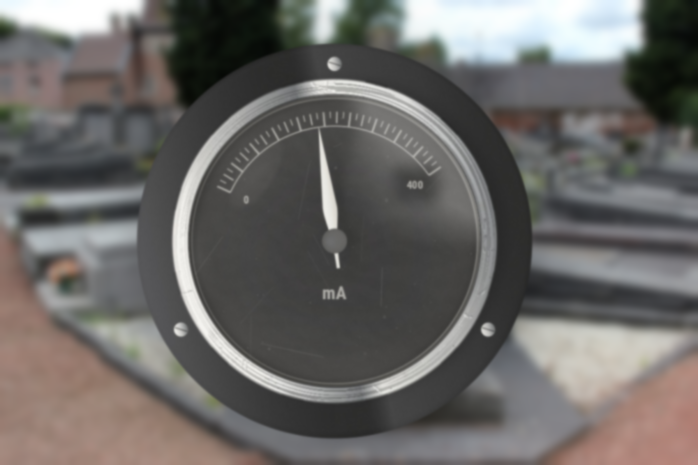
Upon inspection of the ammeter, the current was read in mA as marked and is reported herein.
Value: 190 mA
